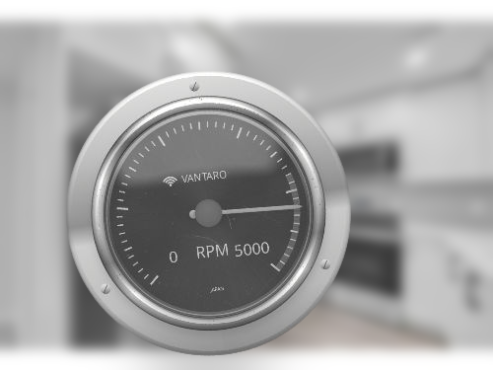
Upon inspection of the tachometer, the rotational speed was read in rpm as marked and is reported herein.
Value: 4200 rpm
